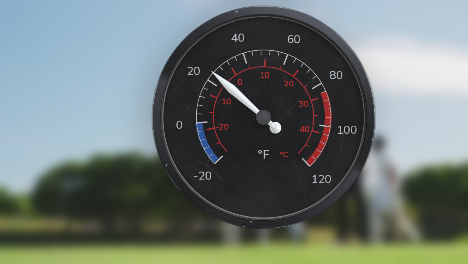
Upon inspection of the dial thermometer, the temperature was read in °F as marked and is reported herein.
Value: 24 °F
